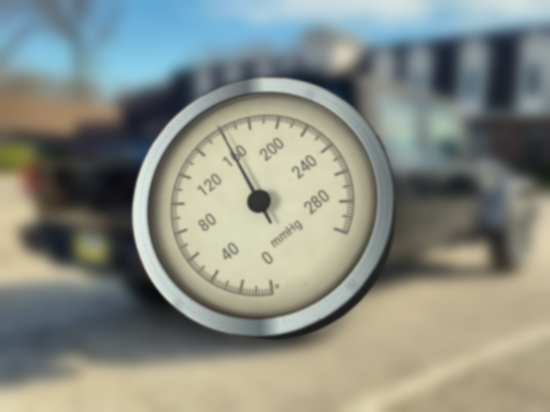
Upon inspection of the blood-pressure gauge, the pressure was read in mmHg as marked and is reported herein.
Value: 160 mmHg
